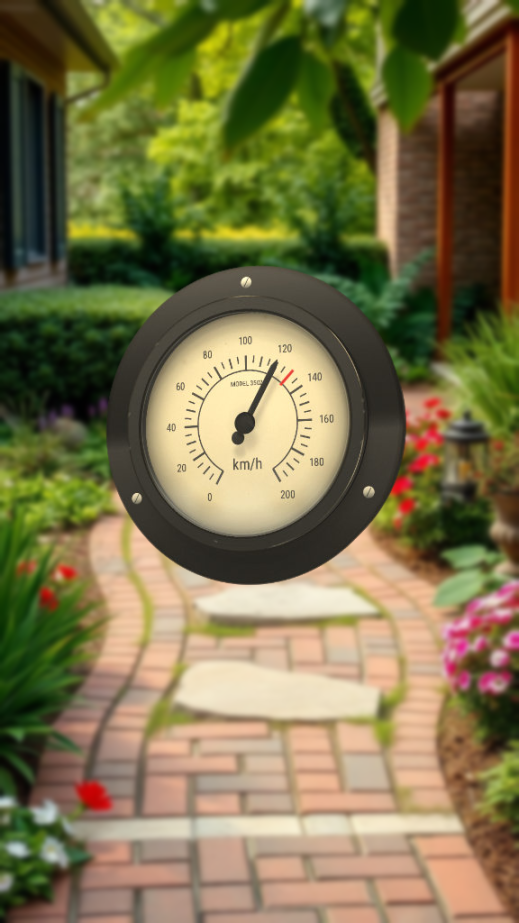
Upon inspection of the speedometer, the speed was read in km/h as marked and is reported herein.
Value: 120 km/h
